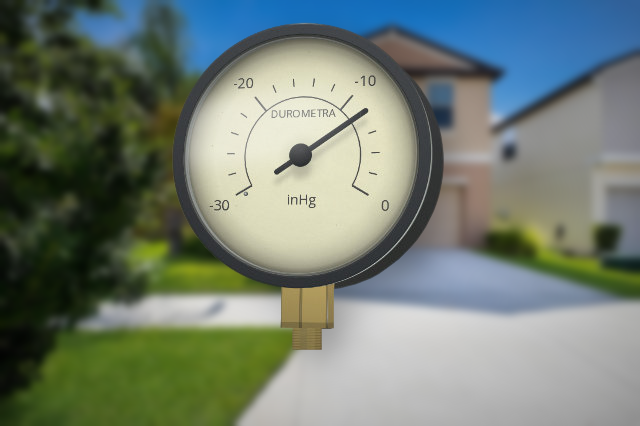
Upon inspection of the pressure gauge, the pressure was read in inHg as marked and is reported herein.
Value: -8 inHg
